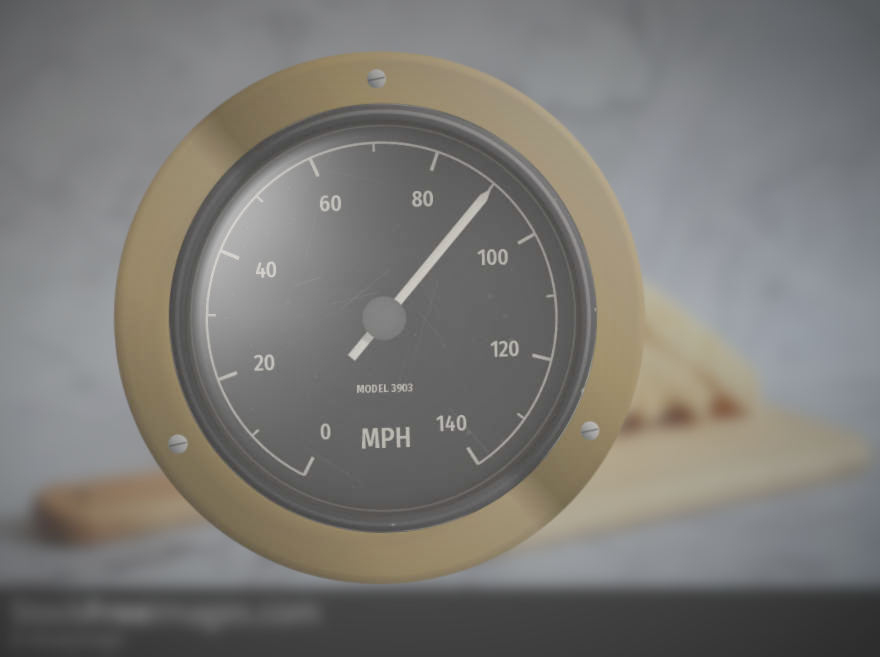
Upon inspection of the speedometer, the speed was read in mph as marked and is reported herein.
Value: 90 mph
